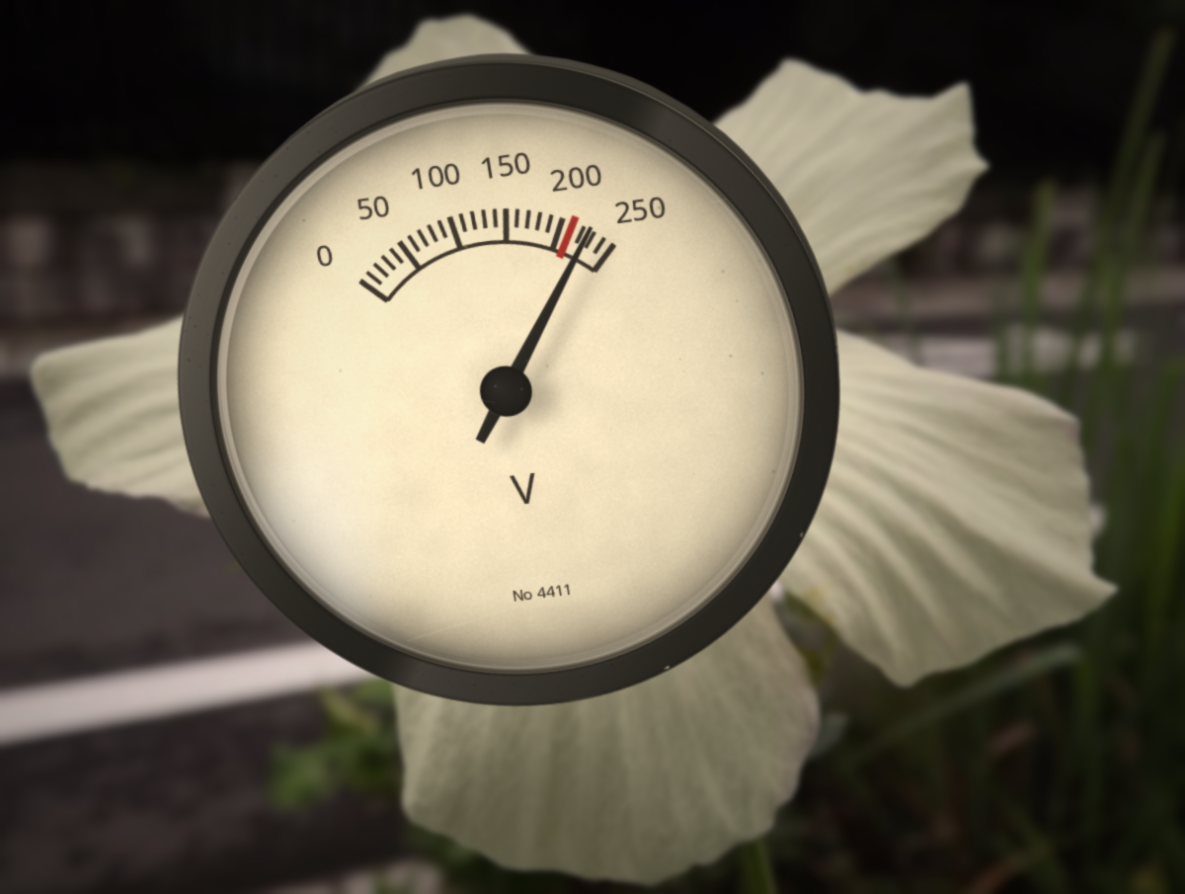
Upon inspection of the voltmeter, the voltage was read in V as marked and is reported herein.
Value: 225 V
